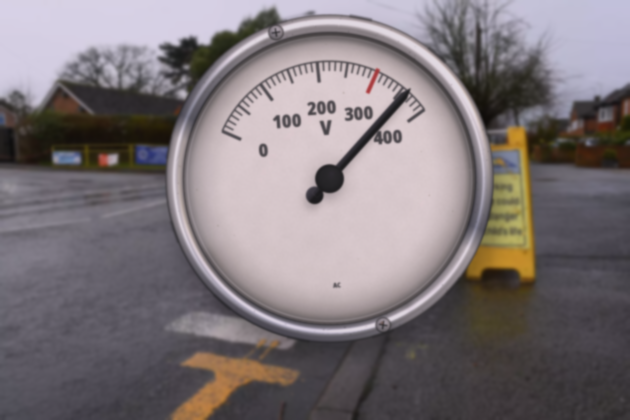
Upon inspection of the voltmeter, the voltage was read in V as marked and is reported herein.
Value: 360 V
